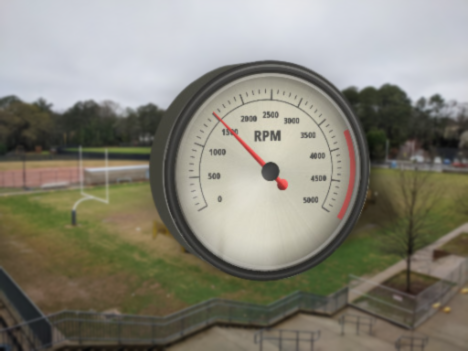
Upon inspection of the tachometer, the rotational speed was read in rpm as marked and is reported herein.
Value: 1500 rpm
